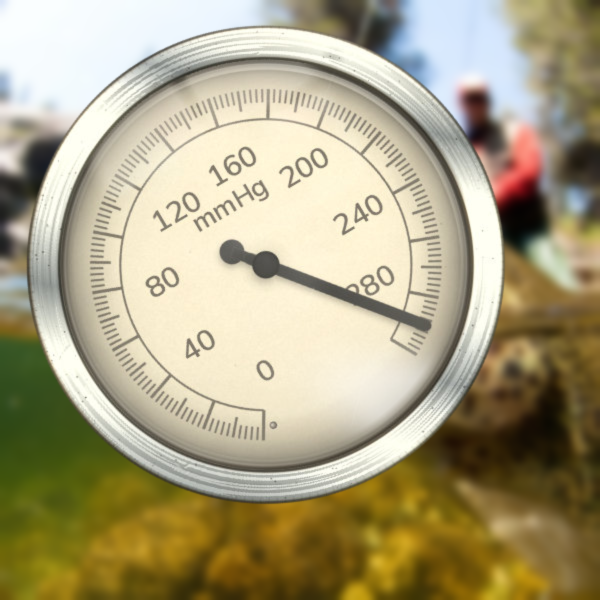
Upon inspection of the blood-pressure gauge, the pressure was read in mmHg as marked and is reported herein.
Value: 290 mmHg
